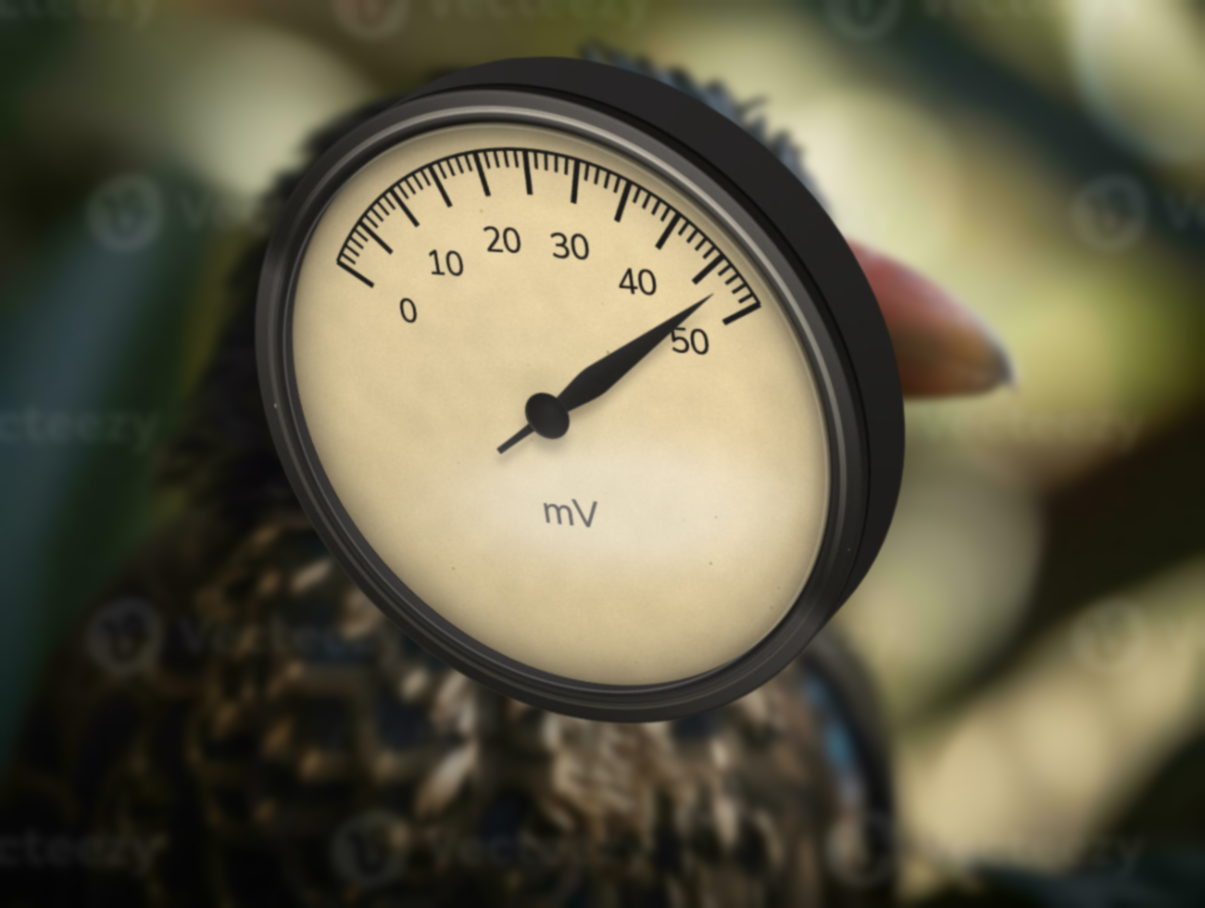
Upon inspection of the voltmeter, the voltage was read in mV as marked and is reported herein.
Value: 47 mV
